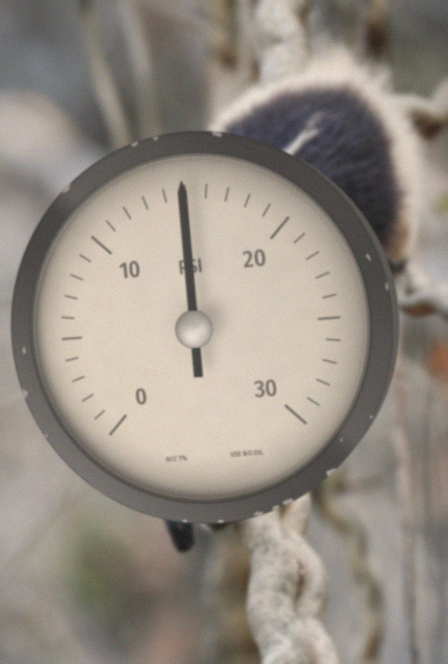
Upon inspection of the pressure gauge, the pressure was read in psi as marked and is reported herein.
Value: 15 psi
